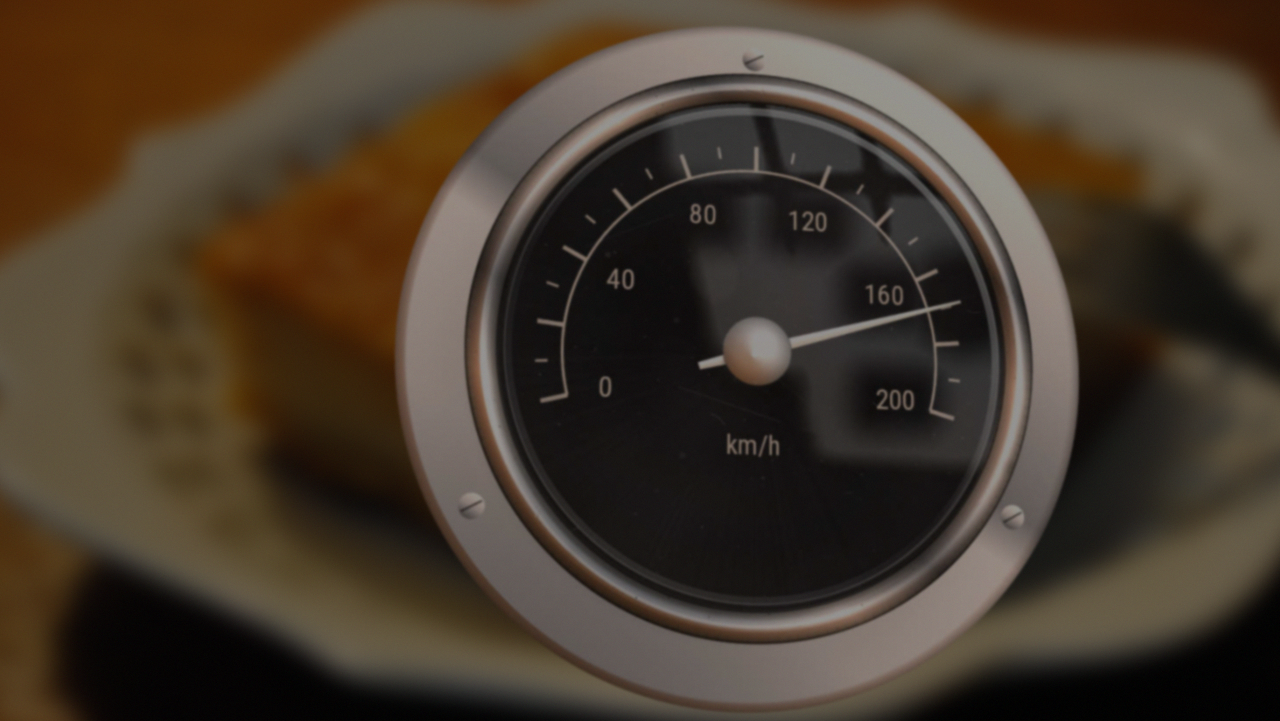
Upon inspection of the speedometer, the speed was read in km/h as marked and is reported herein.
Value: 170 km/h
